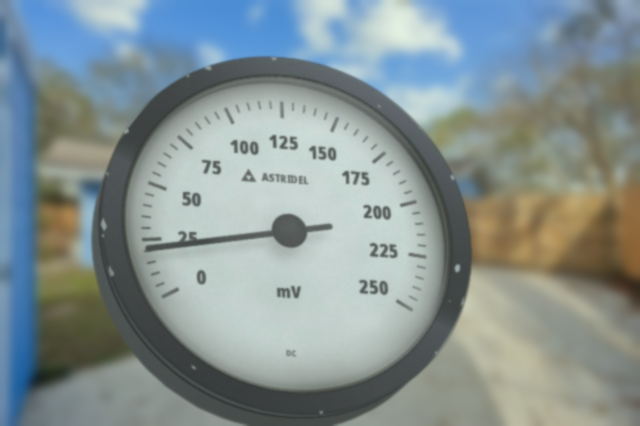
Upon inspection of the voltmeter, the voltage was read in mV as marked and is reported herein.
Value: 20 mV
